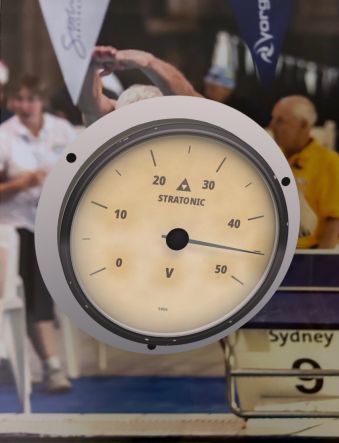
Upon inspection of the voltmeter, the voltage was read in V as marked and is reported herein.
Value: 45 V
